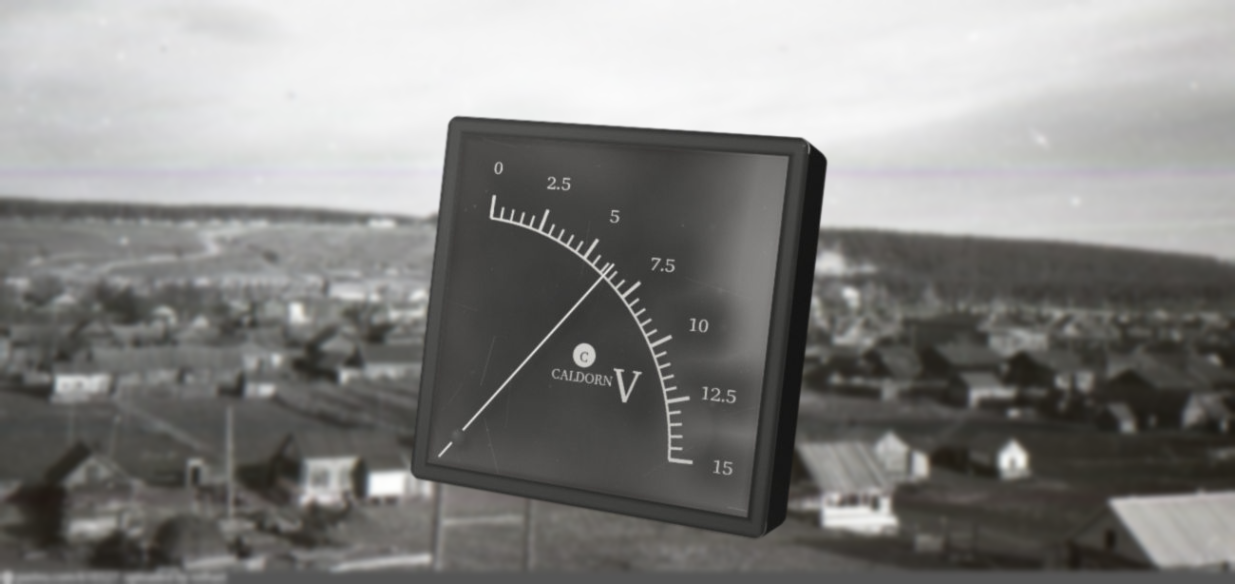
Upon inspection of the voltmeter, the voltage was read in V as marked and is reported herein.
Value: 6.25 V
